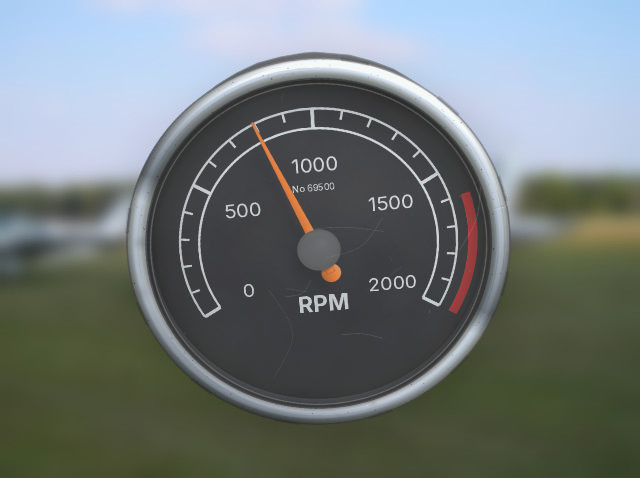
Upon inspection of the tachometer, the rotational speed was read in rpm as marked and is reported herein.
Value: 800 rpm
